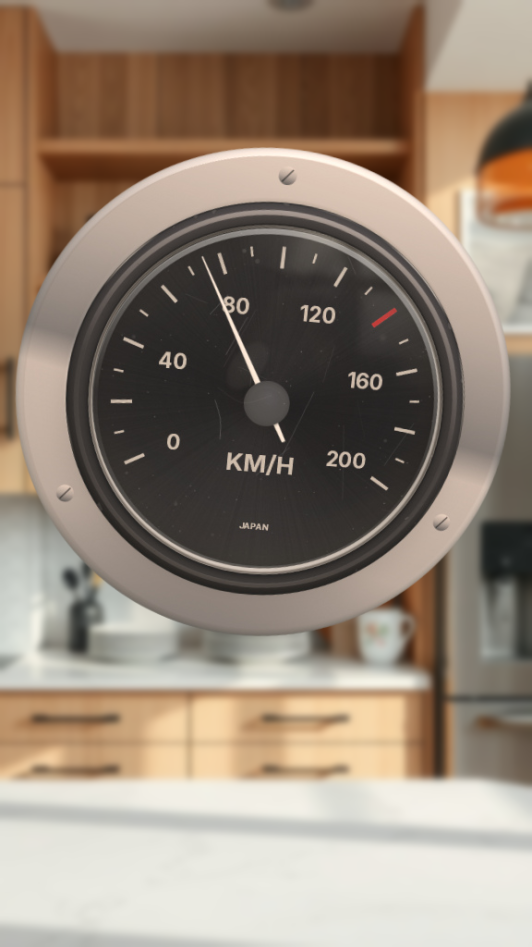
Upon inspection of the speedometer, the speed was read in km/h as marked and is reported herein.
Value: 75 km/h
